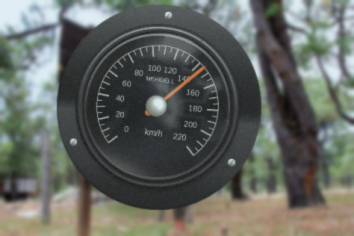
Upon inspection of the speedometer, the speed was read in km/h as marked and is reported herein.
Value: 145 km/h
